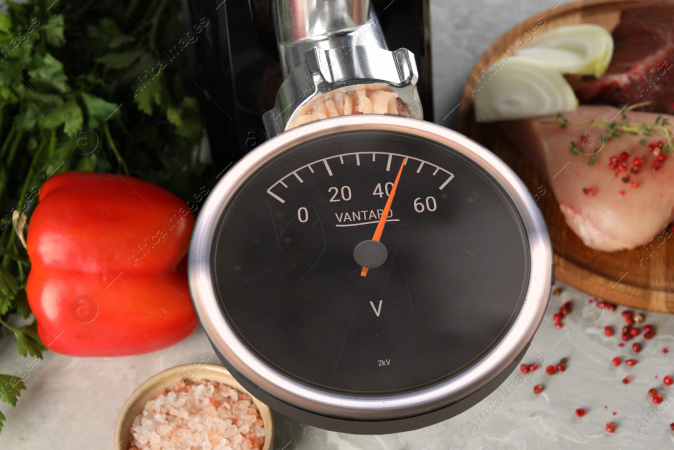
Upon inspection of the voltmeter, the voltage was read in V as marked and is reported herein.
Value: 45 V
